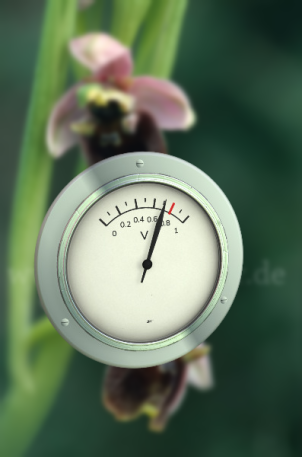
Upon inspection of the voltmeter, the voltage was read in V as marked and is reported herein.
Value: 0.7 V
